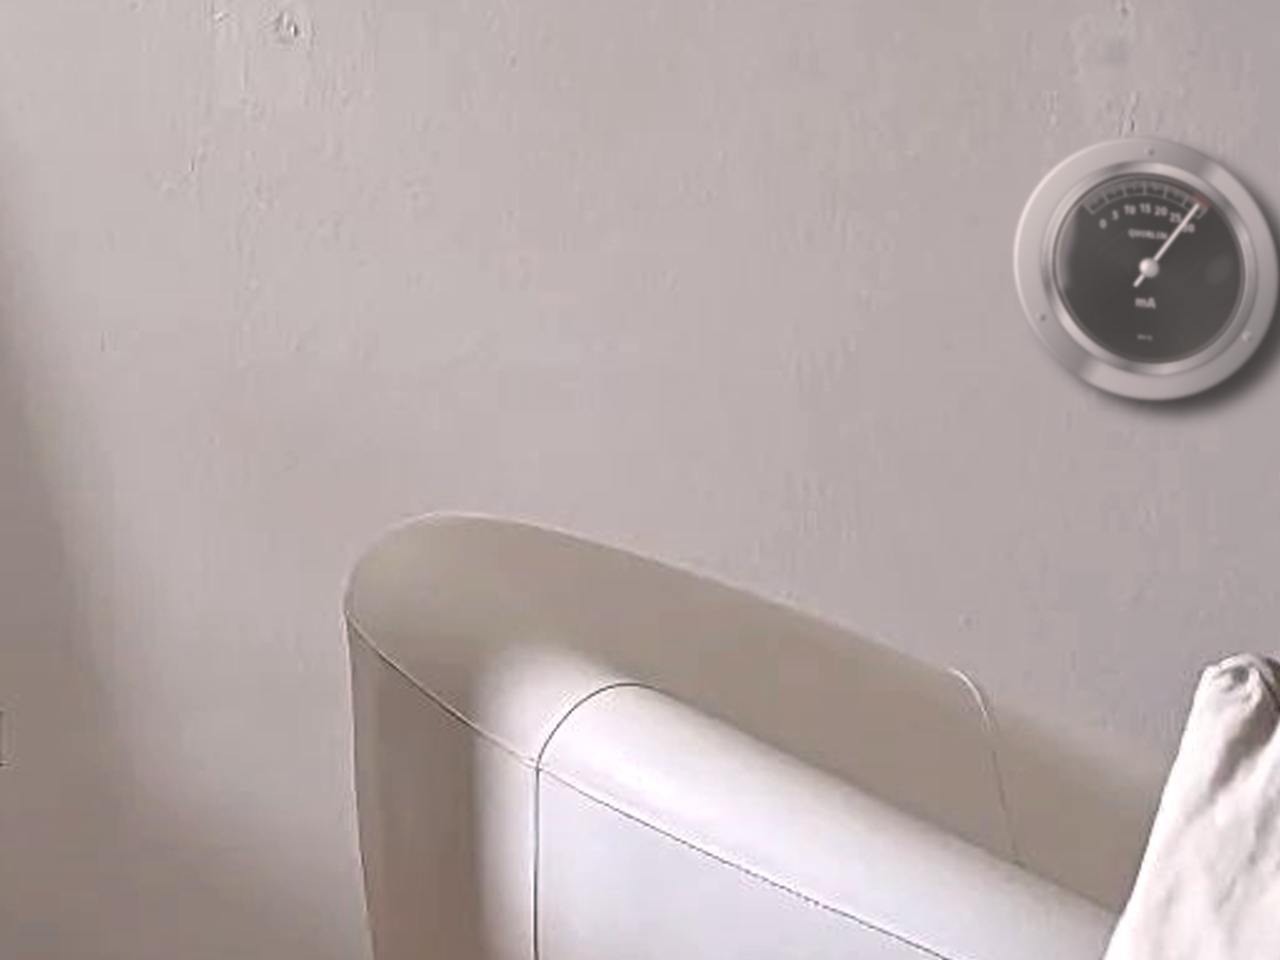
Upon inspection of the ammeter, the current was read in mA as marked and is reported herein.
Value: 27.5 mA
